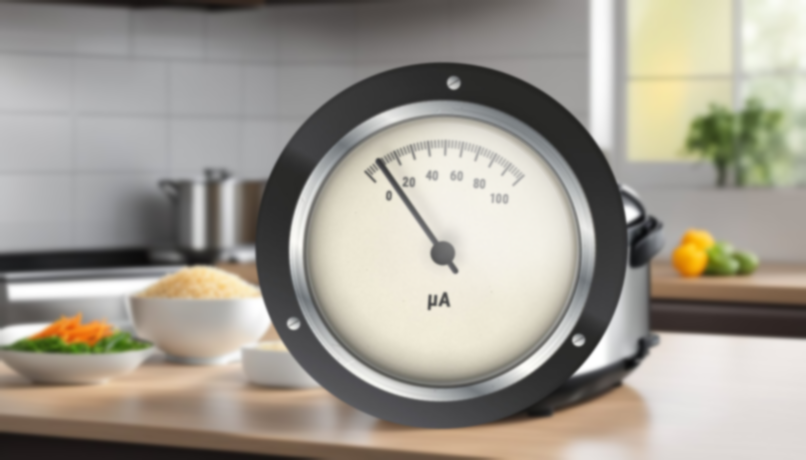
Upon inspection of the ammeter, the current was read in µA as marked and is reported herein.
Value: 10 µA
